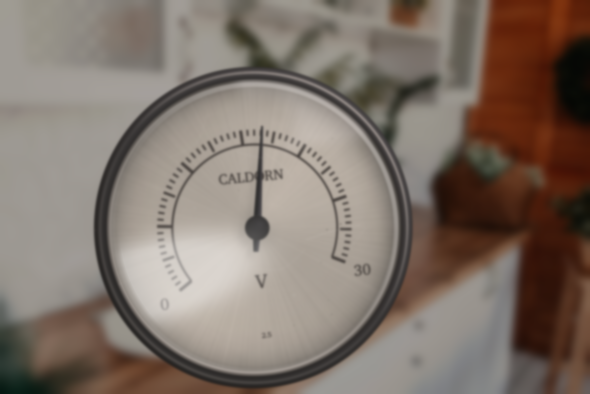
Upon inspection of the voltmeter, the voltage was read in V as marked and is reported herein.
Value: 16.5 V
